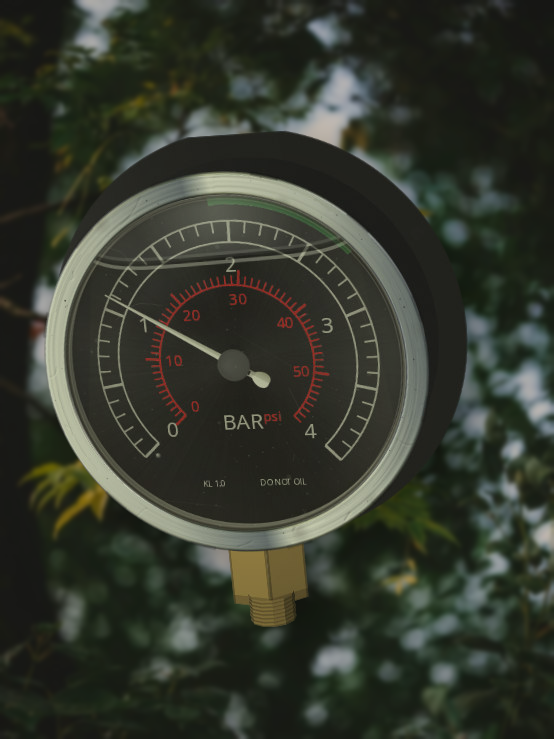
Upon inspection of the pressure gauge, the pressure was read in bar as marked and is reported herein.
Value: 1.1 bar
